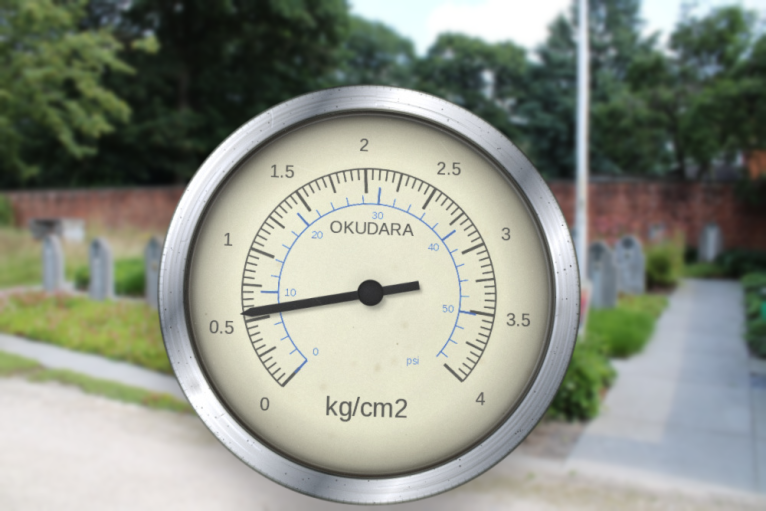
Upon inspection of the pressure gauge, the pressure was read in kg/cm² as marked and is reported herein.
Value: 0.55 kg/cm²
